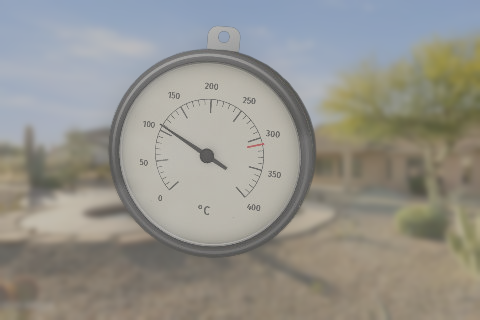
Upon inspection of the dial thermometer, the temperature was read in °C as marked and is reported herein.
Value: 110 °C
